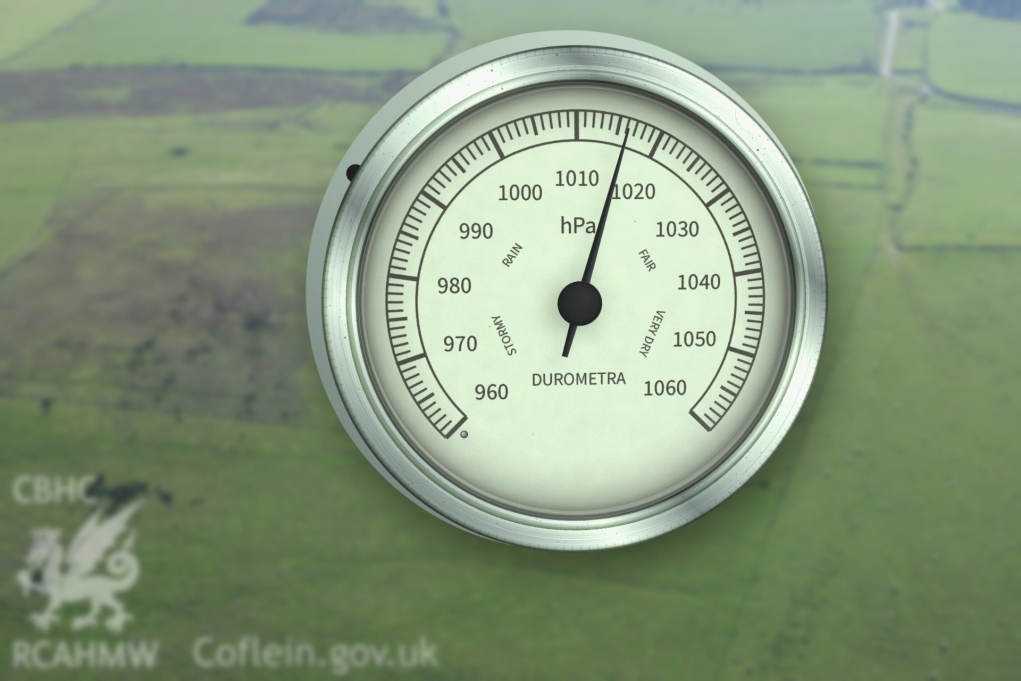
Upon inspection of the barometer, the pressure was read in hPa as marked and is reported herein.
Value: 1016 hPa
